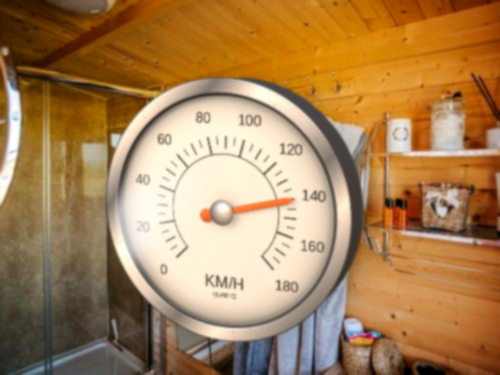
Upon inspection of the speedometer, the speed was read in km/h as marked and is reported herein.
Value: 140 km/h
